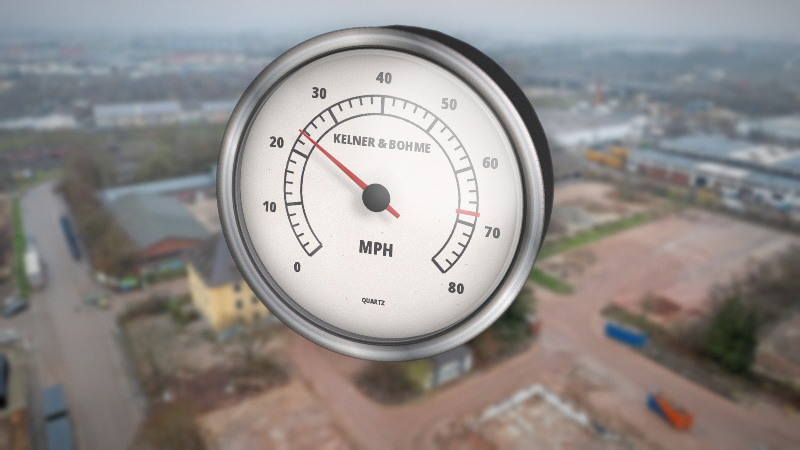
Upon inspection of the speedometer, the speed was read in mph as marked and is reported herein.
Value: 24 mph
